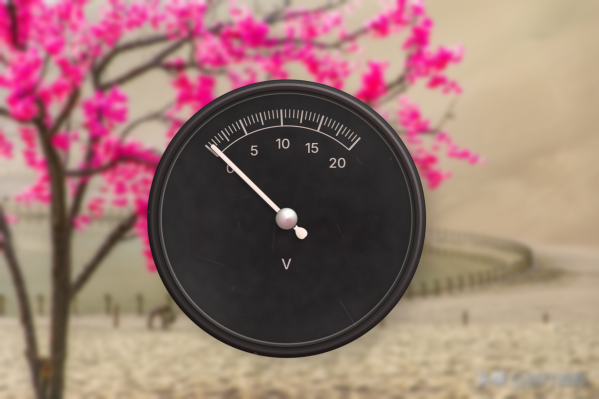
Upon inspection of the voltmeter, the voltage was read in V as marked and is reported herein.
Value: 0.5 V
